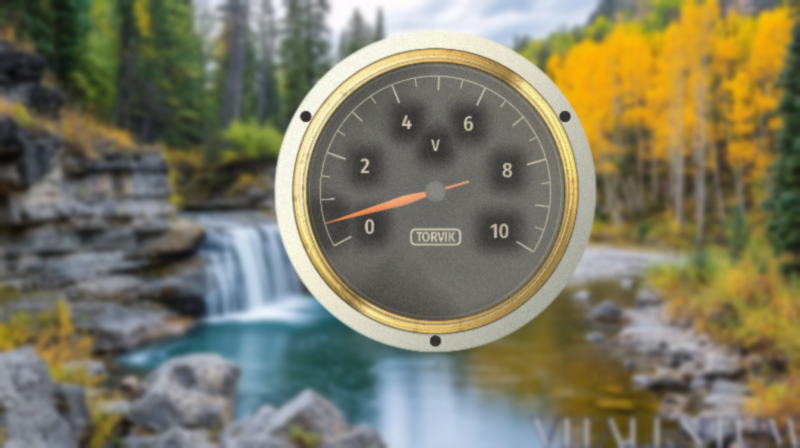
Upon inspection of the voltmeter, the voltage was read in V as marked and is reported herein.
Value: 0.5 V
